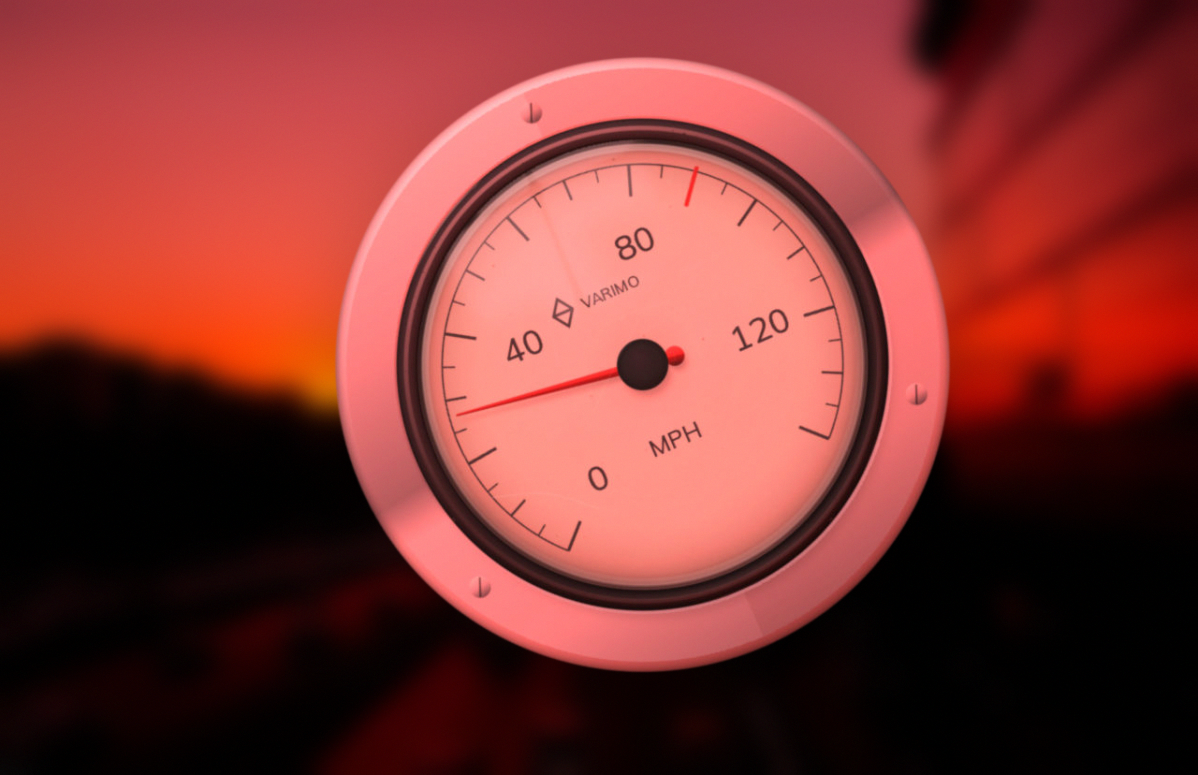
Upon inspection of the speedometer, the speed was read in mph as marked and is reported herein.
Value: 27.5 mph
